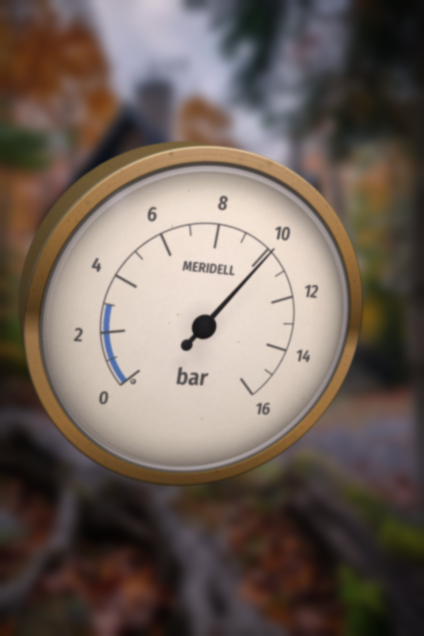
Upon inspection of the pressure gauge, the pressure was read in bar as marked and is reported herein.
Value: 10 bar
